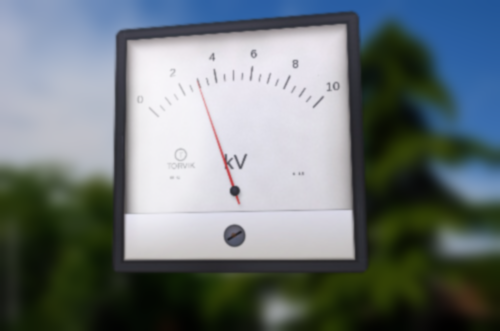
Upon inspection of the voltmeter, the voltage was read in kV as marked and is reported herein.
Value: 3 kV
